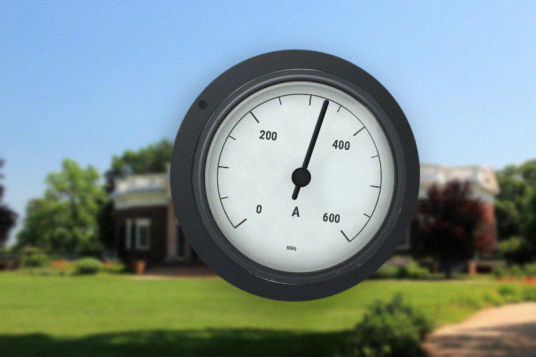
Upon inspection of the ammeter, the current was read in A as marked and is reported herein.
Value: 325 A
